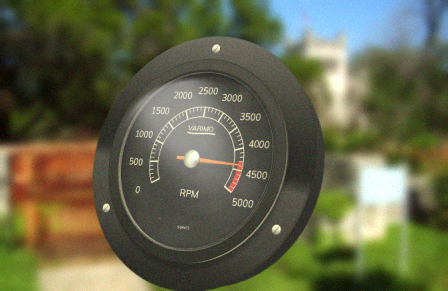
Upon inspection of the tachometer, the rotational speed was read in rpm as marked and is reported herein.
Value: 4400 rpm
